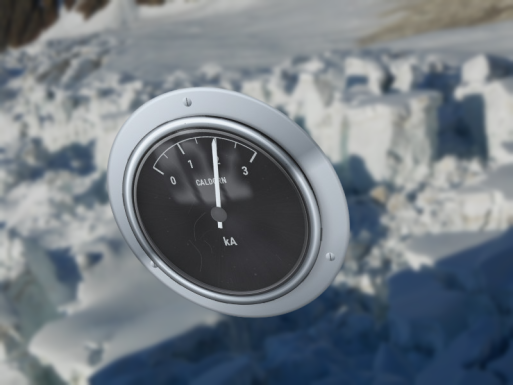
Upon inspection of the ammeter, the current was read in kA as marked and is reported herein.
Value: 2 kA
